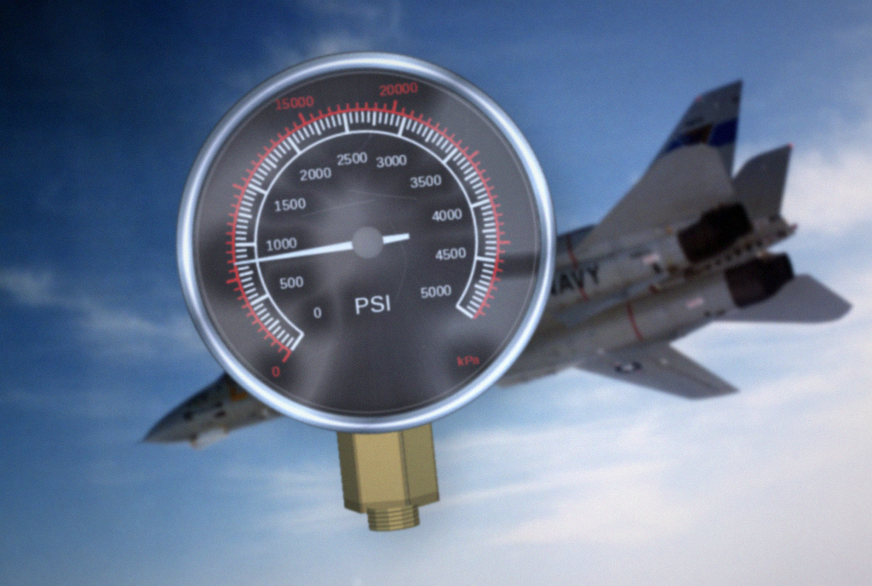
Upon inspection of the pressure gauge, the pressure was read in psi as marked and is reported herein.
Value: 850 psi
